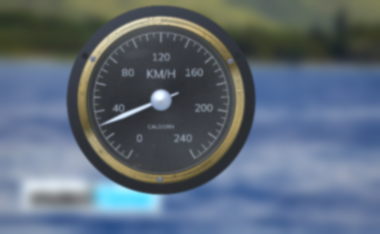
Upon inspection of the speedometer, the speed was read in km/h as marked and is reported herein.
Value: 30 km/h
